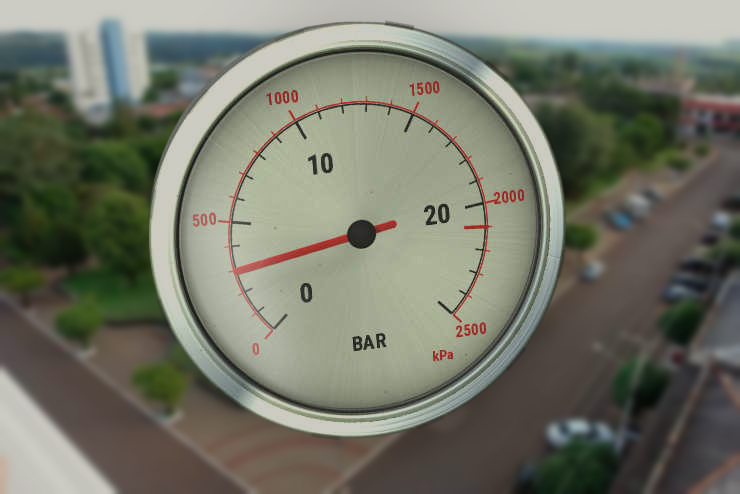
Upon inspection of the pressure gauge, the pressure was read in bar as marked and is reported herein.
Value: 3 bar
